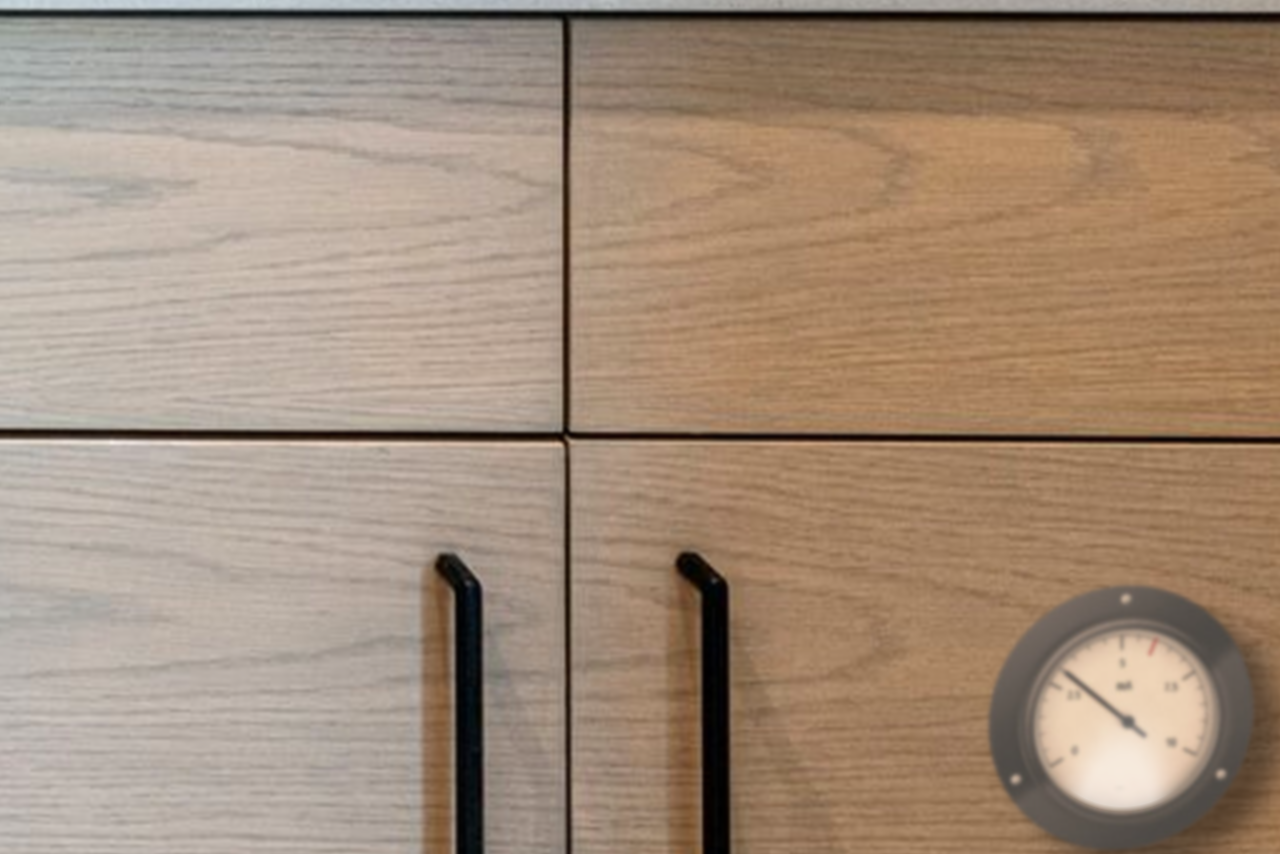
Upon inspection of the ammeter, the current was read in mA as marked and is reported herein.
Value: 3 mA
